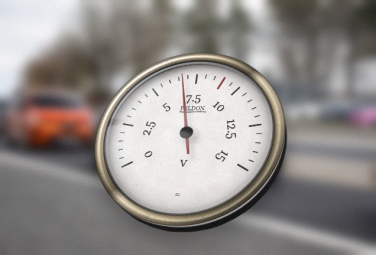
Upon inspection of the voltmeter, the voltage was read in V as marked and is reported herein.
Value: 6.75 V
